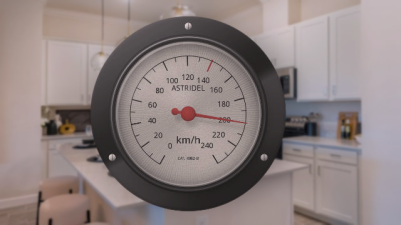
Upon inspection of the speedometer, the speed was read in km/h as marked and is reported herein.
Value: 200 km/h
